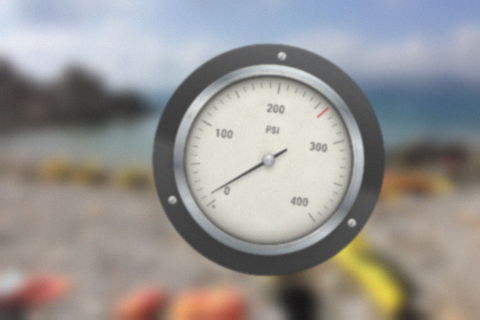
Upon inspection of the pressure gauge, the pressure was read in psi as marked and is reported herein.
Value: 10 psi
